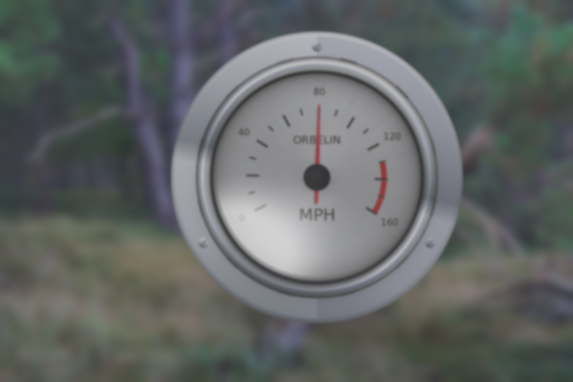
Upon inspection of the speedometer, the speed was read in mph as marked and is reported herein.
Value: 80 mph
